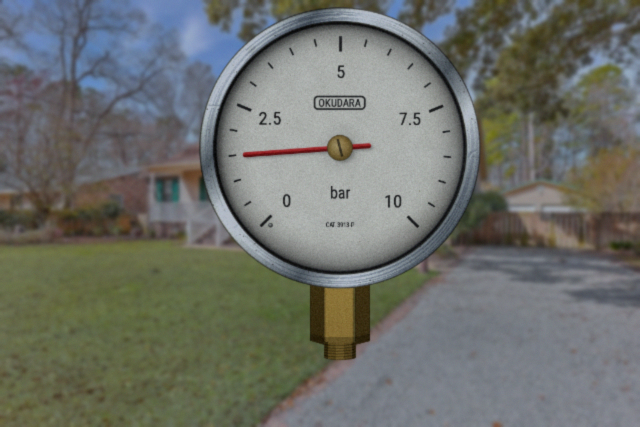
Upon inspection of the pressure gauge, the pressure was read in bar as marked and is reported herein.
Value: 1.5 bar
